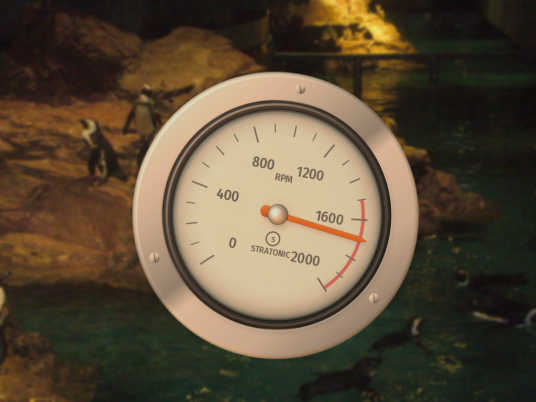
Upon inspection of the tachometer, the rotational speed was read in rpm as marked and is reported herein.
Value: 1700 rpm
